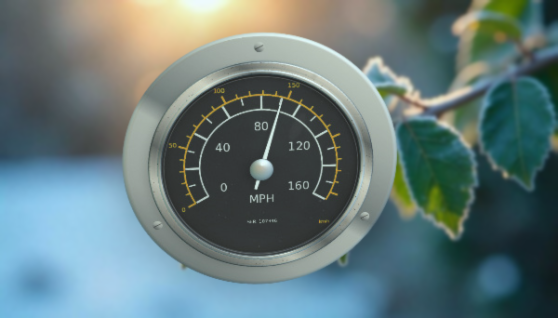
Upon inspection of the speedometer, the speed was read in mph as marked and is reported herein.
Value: 90 mph
